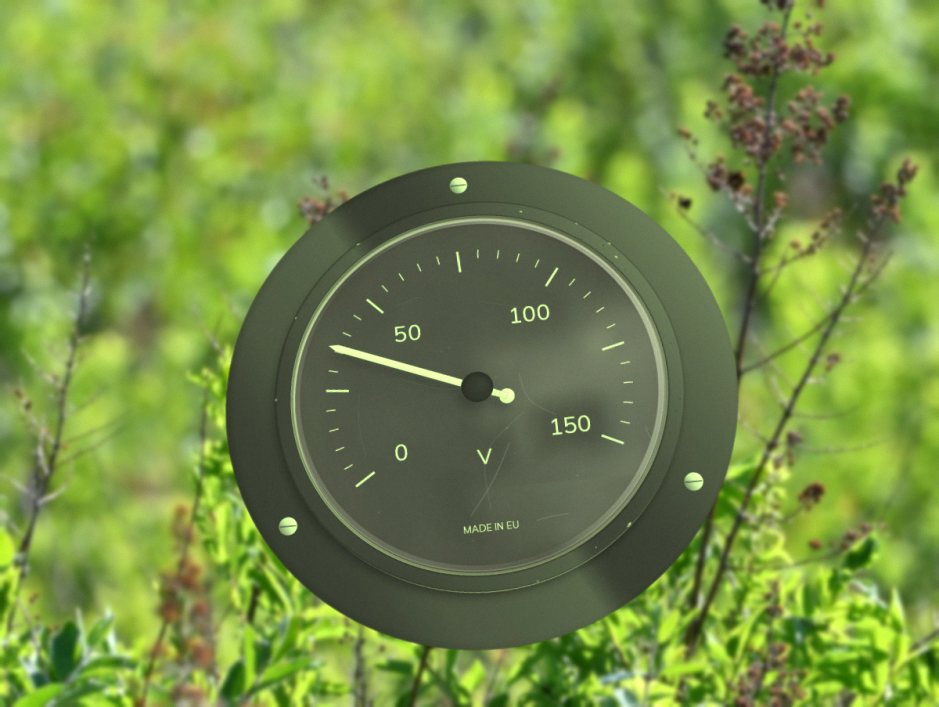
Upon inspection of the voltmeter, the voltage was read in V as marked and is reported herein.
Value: 35 V
